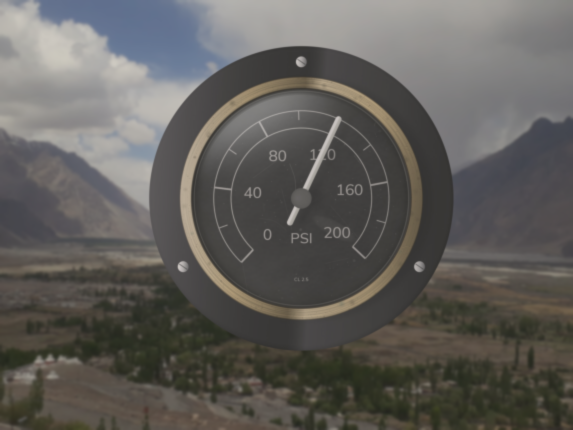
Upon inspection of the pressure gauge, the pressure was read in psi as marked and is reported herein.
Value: 120 psi
